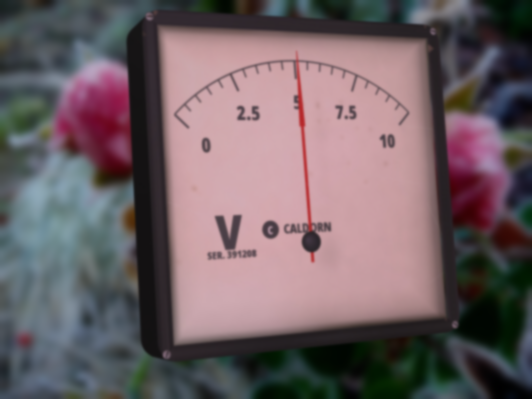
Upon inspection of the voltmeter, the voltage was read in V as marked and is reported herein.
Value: 5 V
